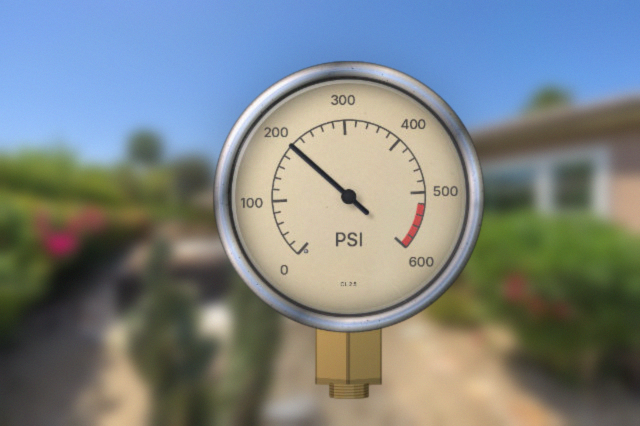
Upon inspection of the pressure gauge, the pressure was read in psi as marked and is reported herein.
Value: 200 psi
